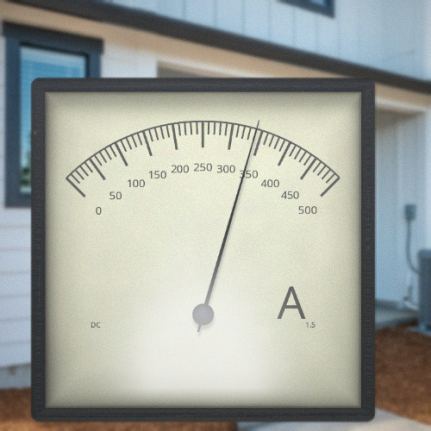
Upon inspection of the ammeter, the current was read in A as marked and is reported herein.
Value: 340 A
